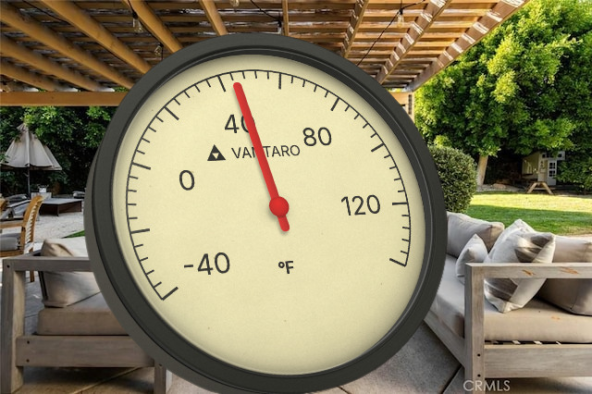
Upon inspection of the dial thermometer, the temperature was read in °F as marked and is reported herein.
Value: 44 °F
